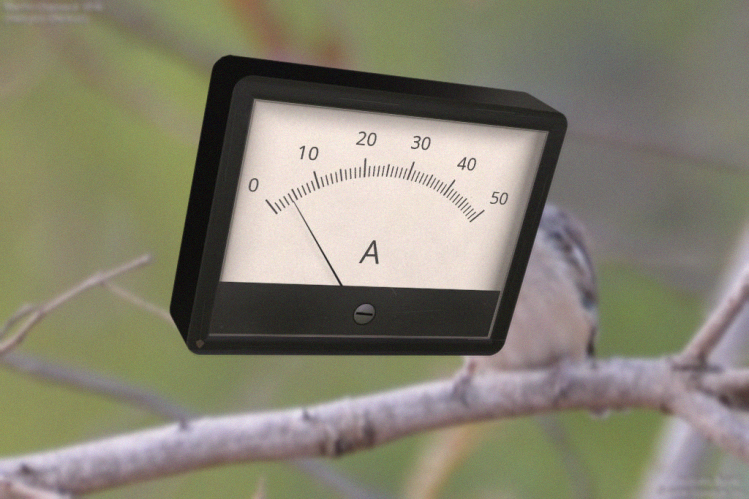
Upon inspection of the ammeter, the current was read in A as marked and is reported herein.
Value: 4 A
